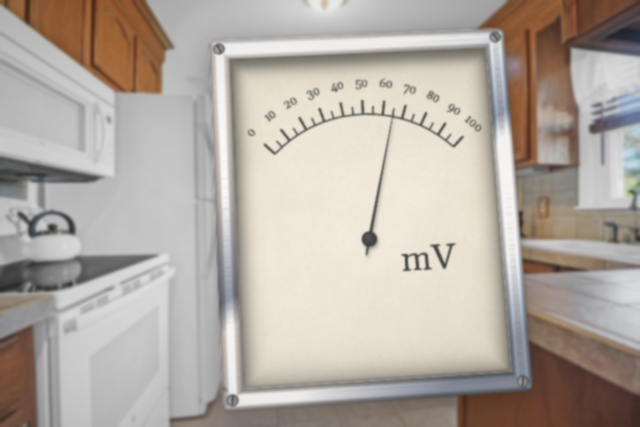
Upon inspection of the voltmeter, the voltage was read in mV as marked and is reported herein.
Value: 65 mV
